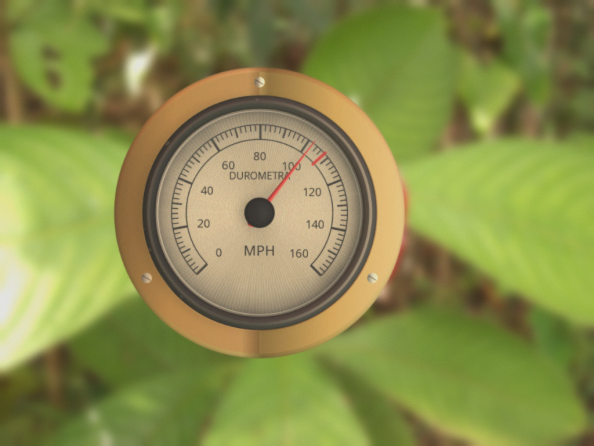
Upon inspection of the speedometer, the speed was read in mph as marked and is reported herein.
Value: 102 mph
